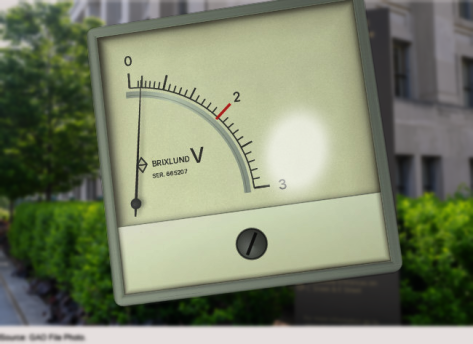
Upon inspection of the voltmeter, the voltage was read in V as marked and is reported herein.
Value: 0.5 V
